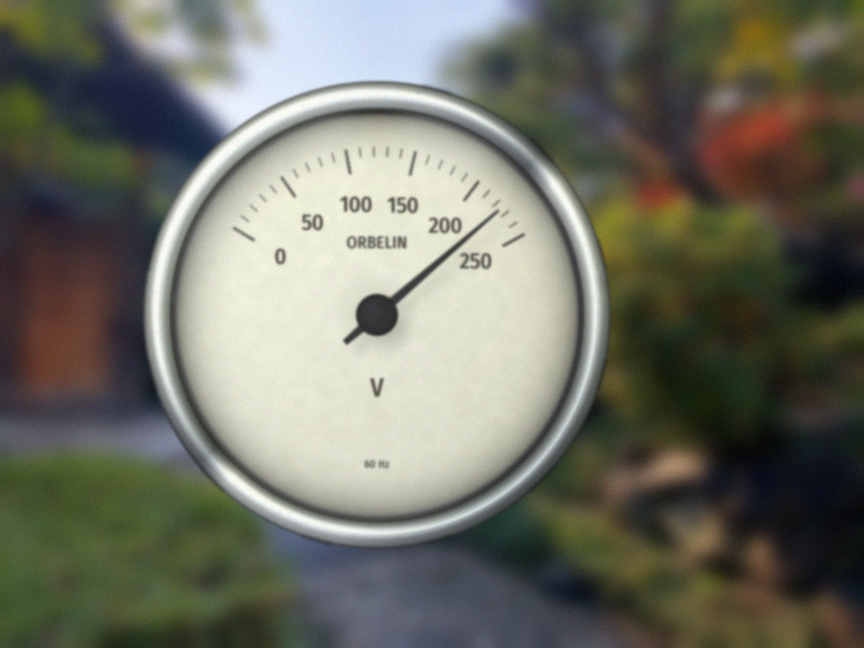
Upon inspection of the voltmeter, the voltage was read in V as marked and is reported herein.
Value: 225 V
